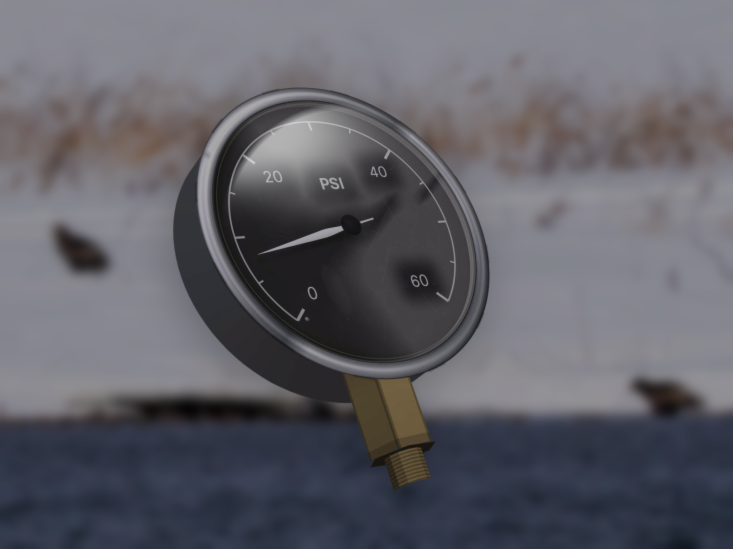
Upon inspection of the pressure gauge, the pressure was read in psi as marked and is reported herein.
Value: 7.5 psi
